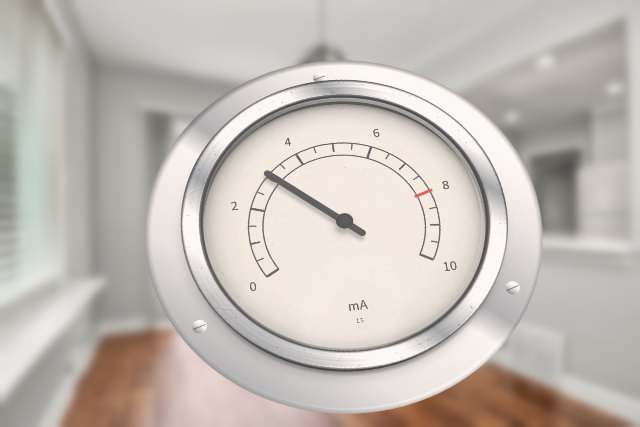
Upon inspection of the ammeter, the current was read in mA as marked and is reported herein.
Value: 3 mA
